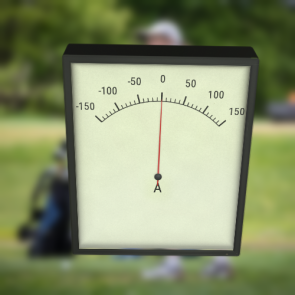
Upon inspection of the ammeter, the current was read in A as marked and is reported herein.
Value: 0 A
